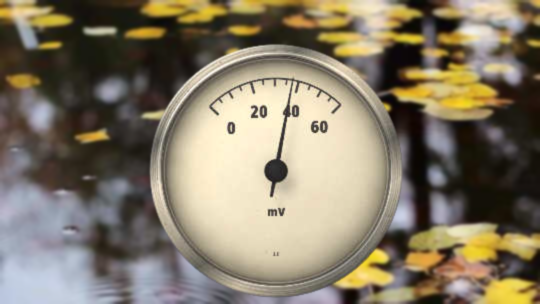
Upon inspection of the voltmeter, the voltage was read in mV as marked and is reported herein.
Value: 37.5 mV
